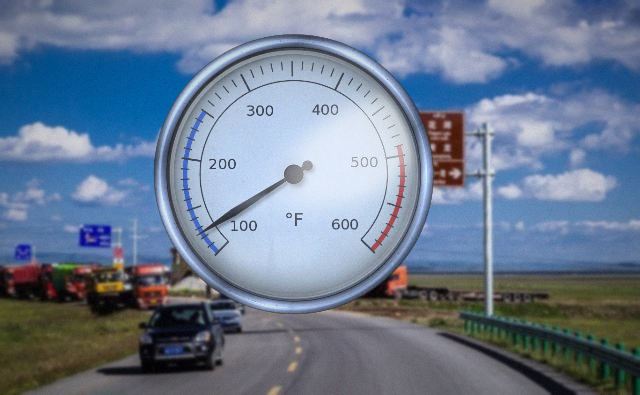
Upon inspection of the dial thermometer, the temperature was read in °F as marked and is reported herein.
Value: 125 °F
